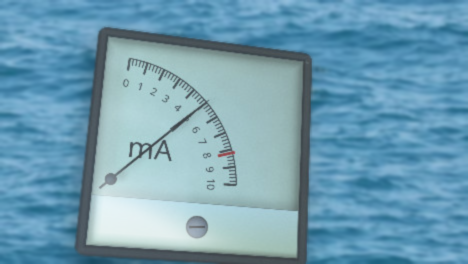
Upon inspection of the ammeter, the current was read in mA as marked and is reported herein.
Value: 5 mA
